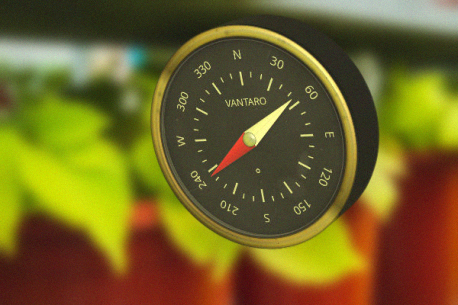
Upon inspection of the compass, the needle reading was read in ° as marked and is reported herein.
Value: 235 °
